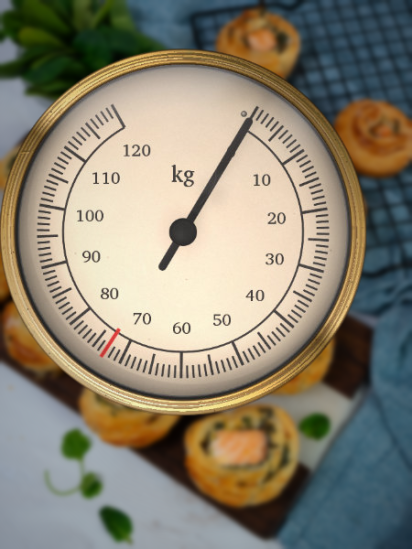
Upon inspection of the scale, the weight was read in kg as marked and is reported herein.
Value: 0 kg
